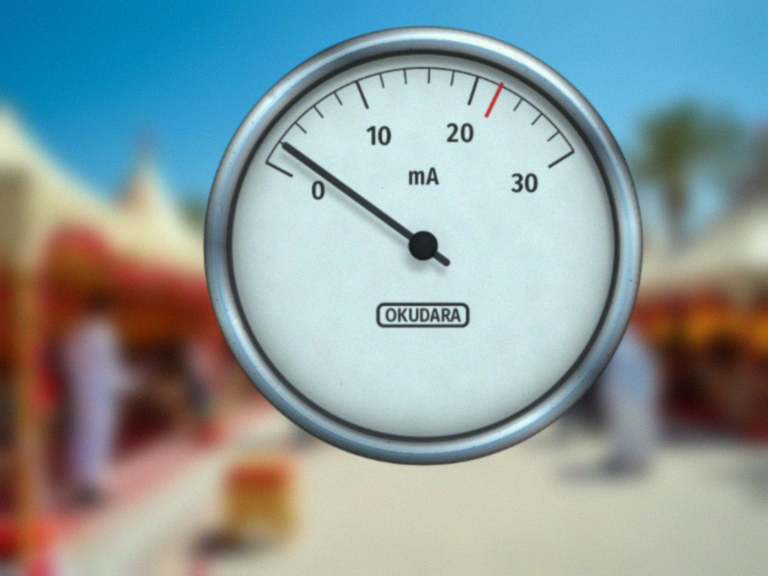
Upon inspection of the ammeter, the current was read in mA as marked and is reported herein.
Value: 2 mA
